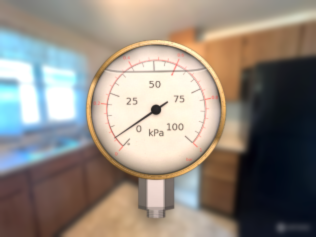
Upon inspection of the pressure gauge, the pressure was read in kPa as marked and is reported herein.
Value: 5 kPa
